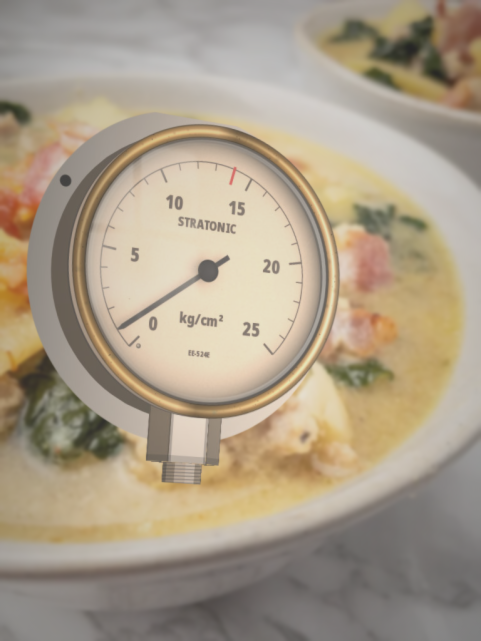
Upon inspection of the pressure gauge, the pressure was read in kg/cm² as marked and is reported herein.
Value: 1 kg/cm²
